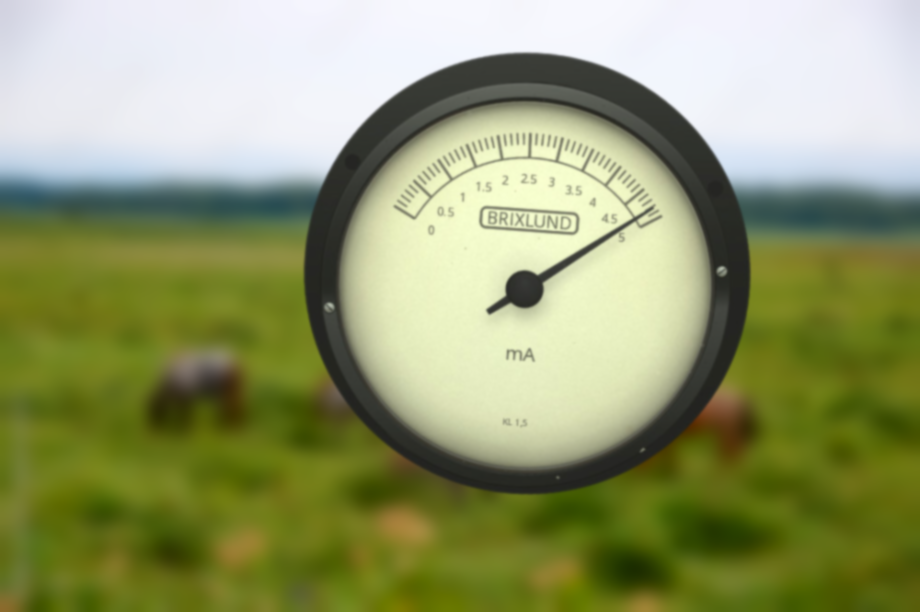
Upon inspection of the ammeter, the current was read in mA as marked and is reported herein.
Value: 4.8 mA
